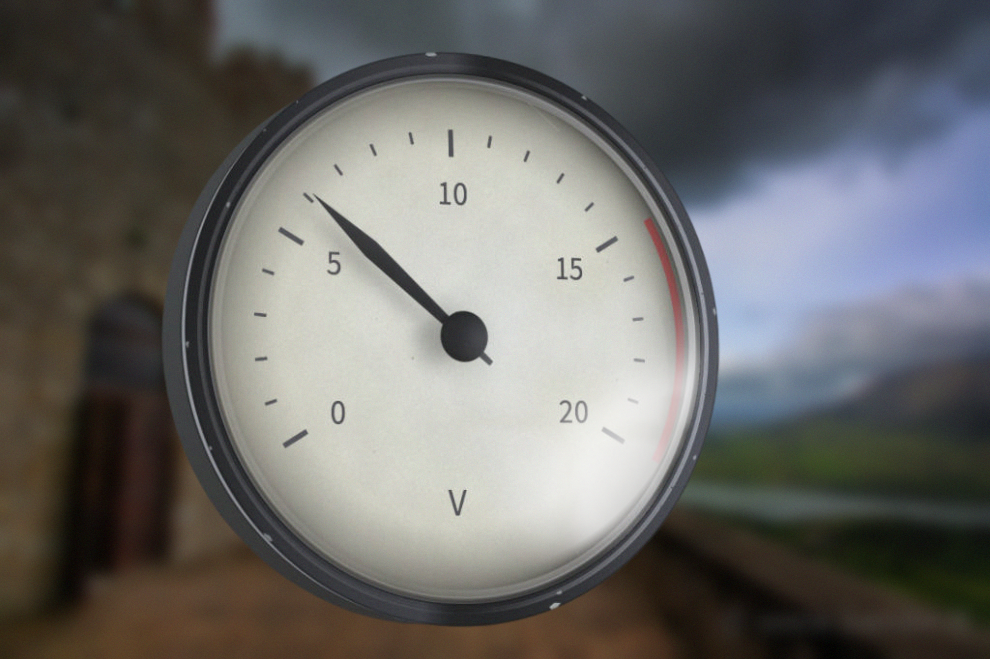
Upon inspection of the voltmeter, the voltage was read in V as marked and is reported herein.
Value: 6 V
